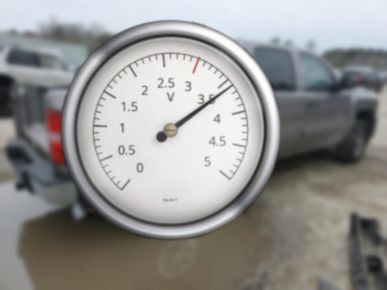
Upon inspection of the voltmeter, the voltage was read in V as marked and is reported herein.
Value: 3.6 V
